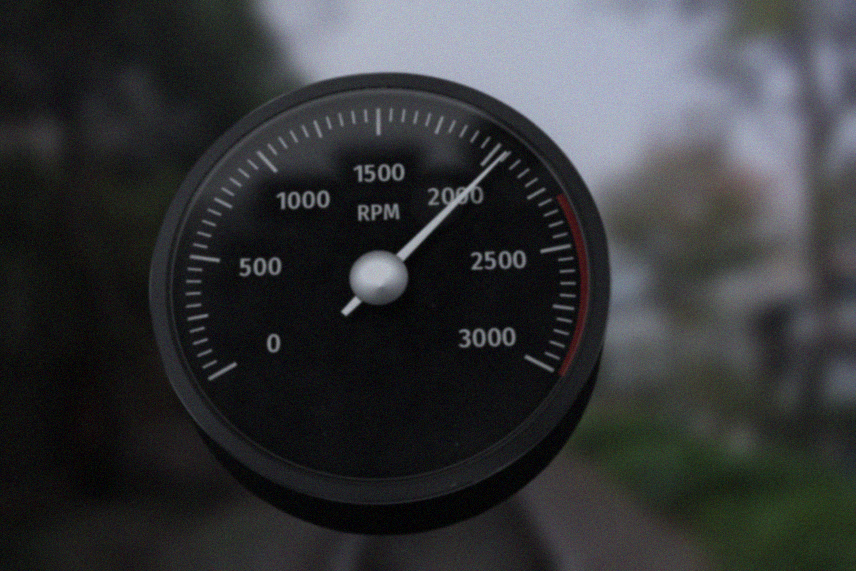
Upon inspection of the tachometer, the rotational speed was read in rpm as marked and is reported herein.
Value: 2050 rpm
